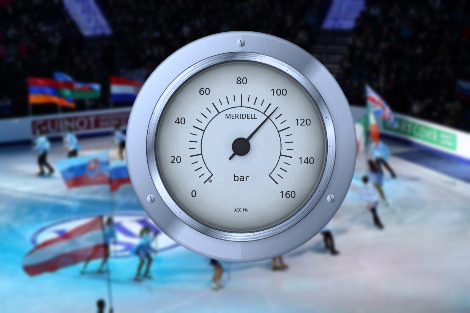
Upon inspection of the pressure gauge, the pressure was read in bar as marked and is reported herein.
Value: 105 bar
